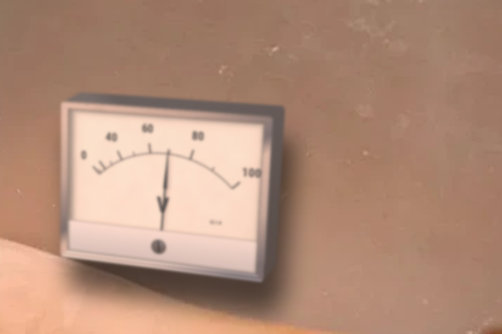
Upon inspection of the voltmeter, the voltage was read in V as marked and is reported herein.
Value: 70 V
